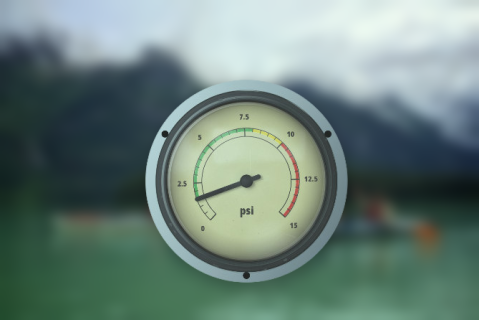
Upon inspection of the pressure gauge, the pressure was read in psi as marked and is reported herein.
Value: 1.5 psi
